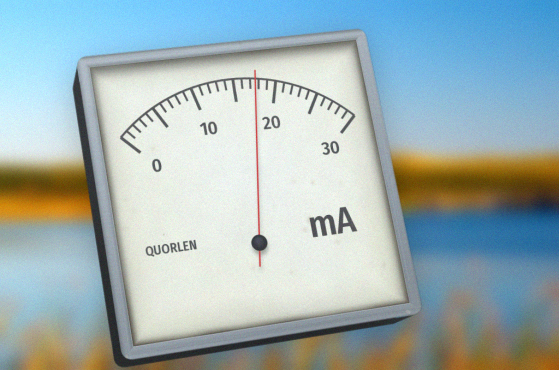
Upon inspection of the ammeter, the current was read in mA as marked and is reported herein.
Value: 17.5 mA
